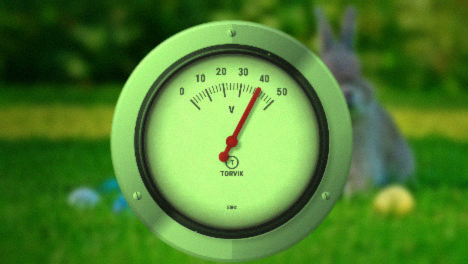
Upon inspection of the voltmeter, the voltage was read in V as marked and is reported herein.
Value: 40 V
